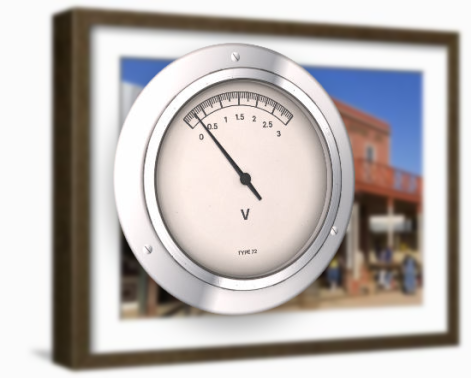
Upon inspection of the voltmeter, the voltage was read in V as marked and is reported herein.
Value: 0.25 V
